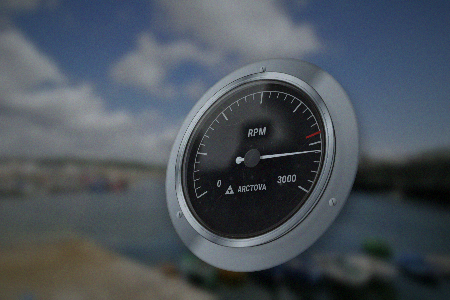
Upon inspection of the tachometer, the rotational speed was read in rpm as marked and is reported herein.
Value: 2600 rpm
